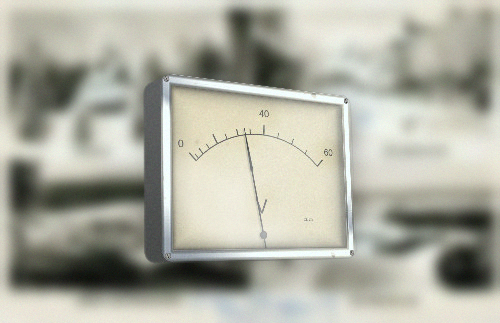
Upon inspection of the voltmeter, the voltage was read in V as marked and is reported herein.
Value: 32.5 V
